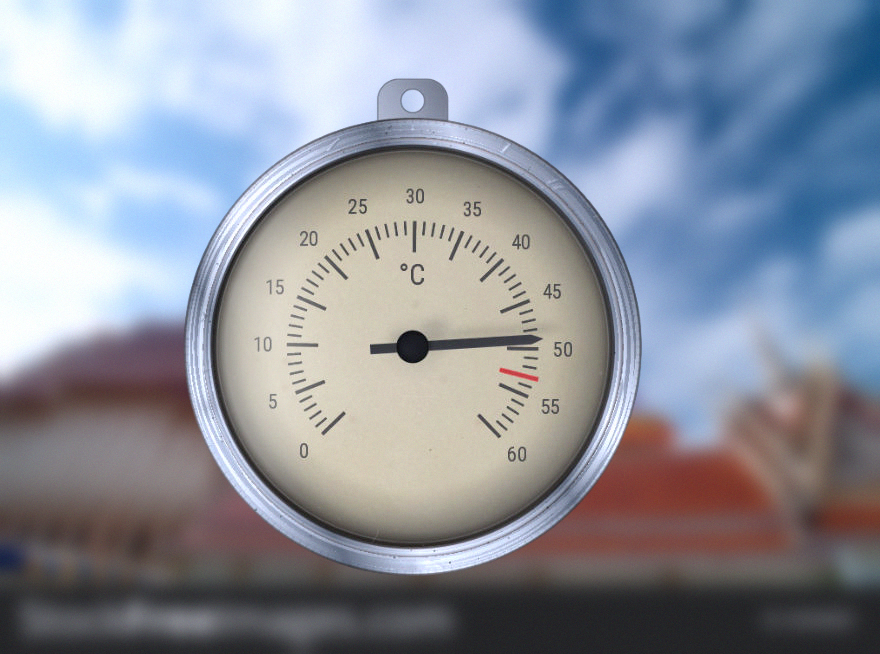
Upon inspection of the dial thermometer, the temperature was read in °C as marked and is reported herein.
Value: 49 °C
